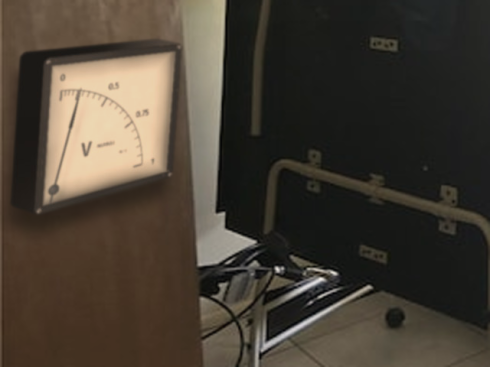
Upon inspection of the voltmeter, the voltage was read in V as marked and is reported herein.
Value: 0.25 V
